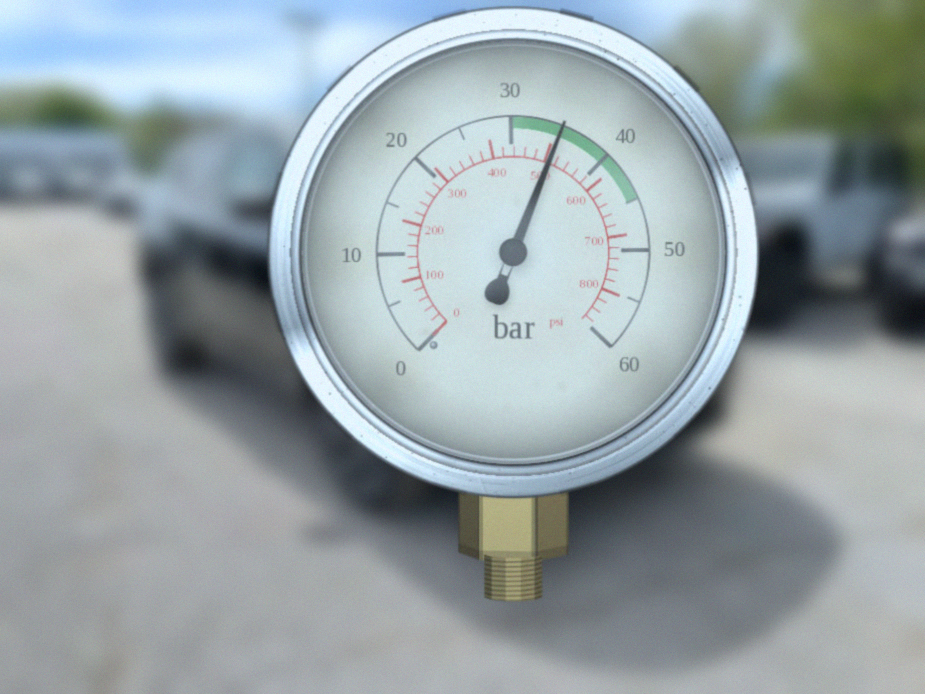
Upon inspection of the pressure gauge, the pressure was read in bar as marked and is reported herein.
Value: 35 bar
